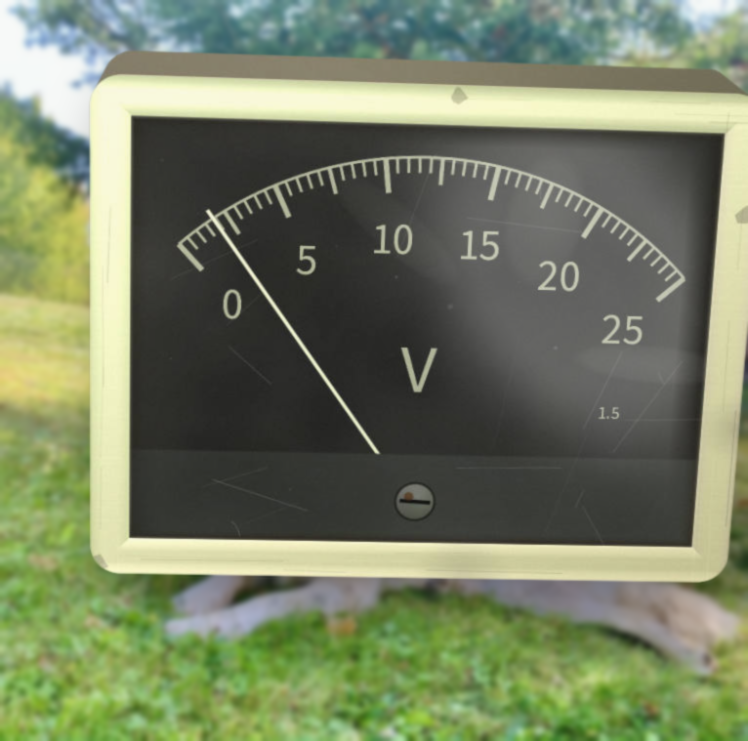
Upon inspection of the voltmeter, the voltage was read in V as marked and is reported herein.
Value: 2 V
